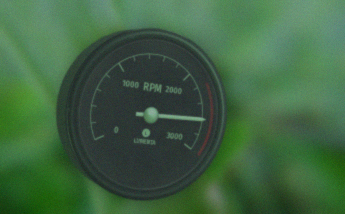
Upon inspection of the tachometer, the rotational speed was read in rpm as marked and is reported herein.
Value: 2600 rpm
